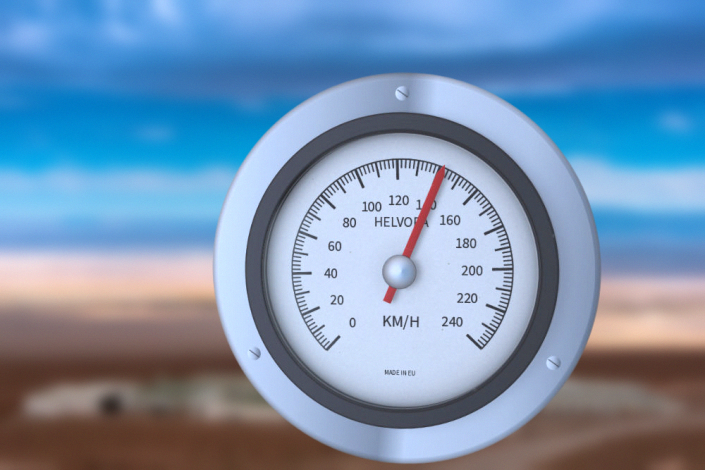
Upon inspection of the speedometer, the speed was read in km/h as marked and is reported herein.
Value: 142 km/h
